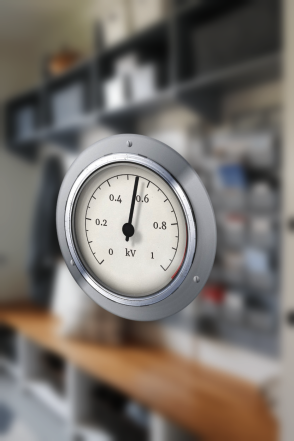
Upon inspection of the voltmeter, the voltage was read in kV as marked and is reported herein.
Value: 0.55 kV
